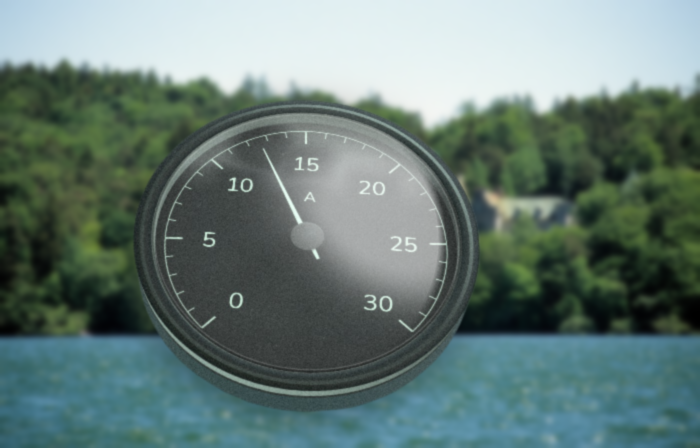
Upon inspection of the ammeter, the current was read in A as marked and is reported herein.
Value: 12.5 A
